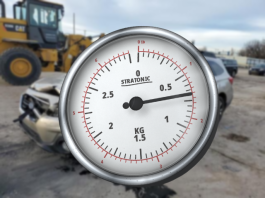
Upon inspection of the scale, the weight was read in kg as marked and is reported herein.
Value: 0.7 kg
